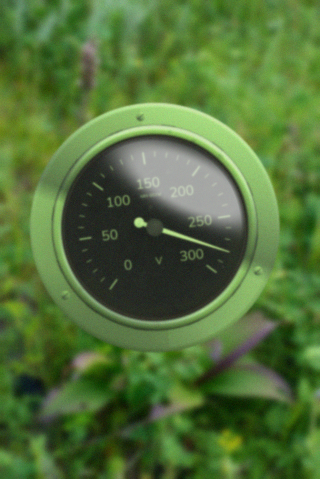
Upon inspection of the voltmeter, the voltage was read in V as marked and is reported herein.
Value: 280 V
